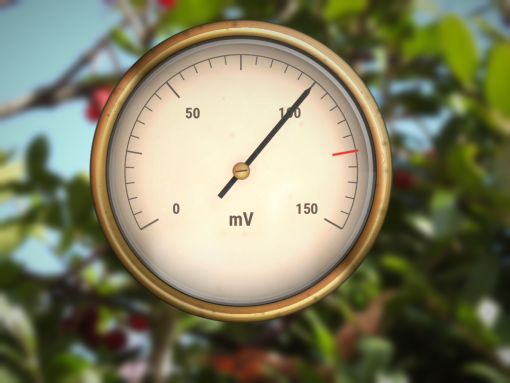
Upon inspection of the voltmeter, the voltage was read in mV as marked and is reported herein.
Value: 100 mV
